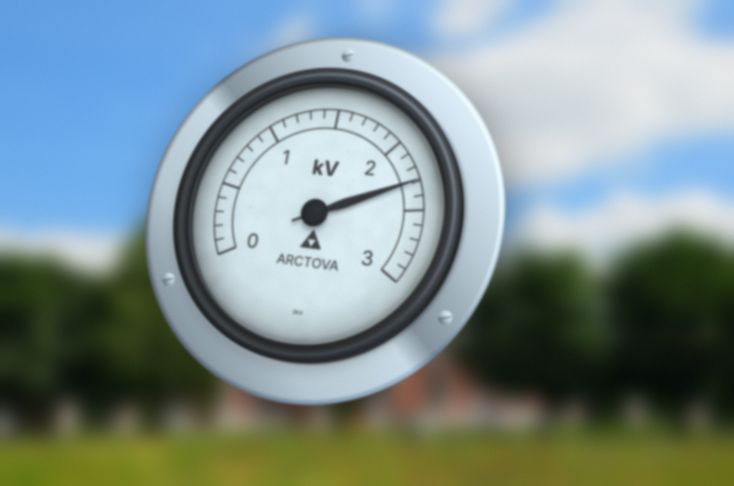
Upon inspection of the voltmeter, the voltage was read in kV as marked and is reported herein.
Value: 2.3 kV
